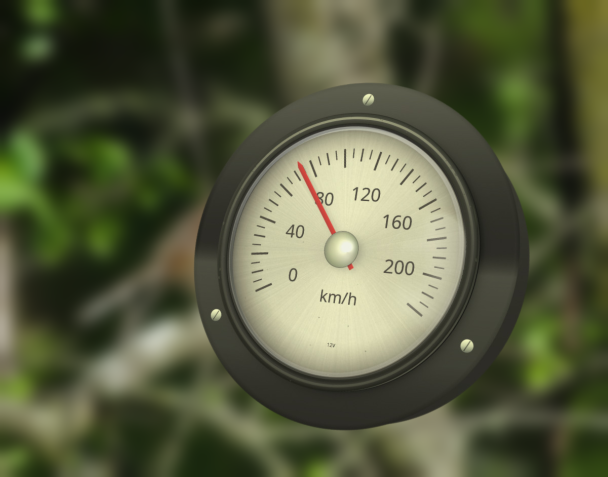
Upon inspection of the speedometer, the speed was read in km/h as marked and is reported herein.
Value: 75 km/h
